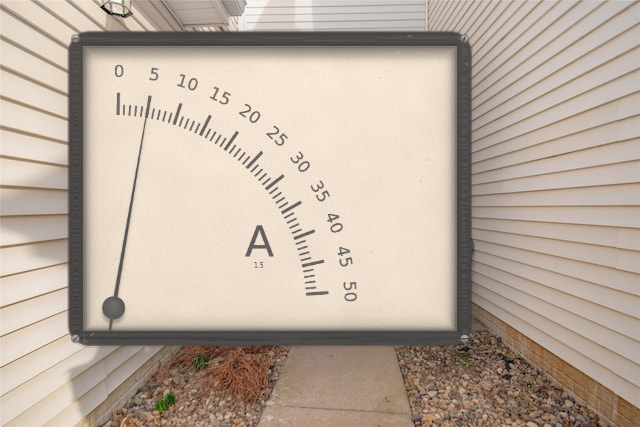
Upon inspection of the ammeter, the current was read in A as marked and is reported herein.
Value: 5 A
